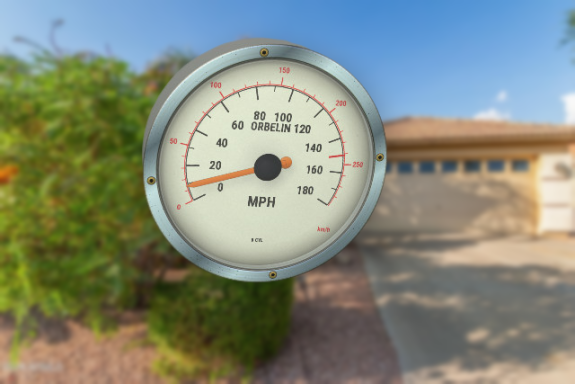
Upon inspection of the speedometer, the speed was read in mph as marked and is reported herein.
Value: 10 mph
